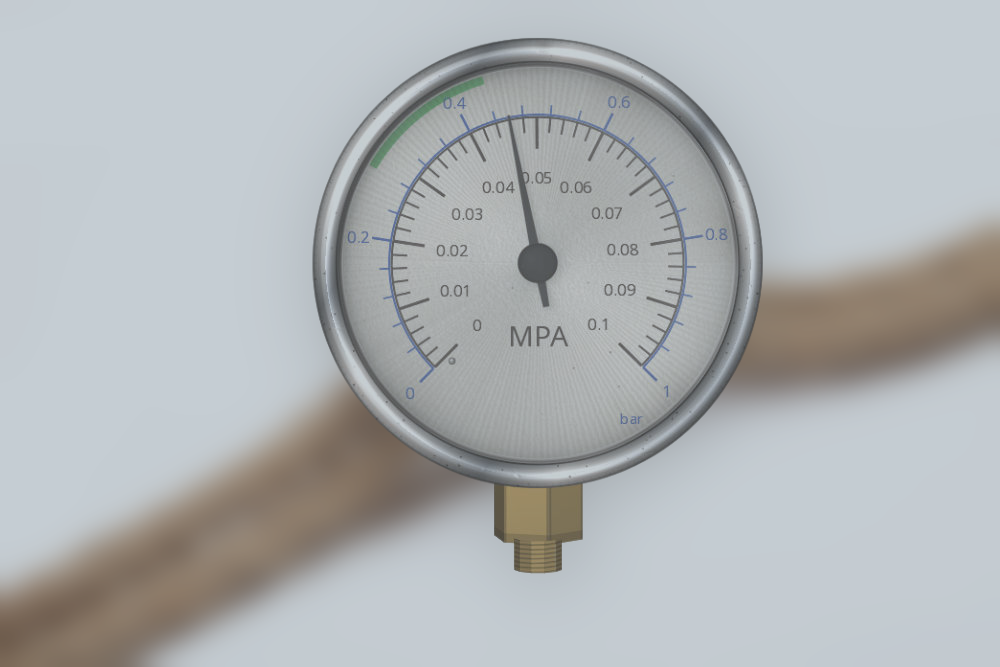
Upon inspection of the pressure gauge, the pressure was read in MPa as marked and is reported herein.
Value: 0.046 MPa
